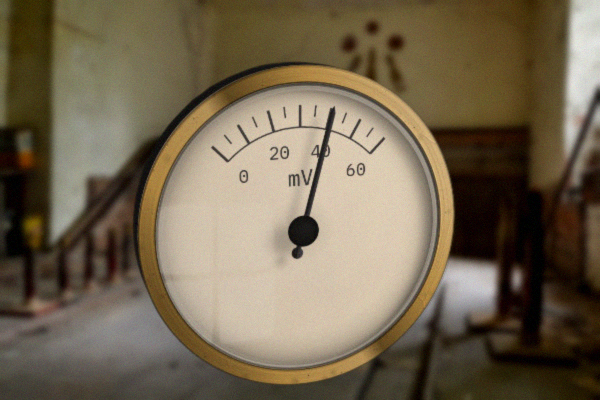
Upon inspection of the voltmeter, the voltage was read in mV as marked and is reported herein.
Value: 40 mV
